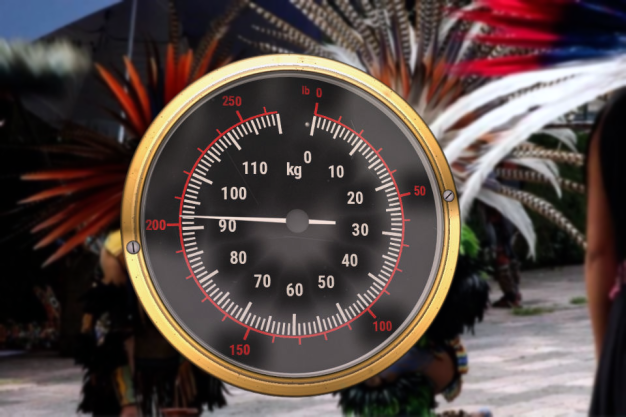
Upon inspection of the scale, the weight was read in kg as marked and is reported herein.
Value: 92 kg
